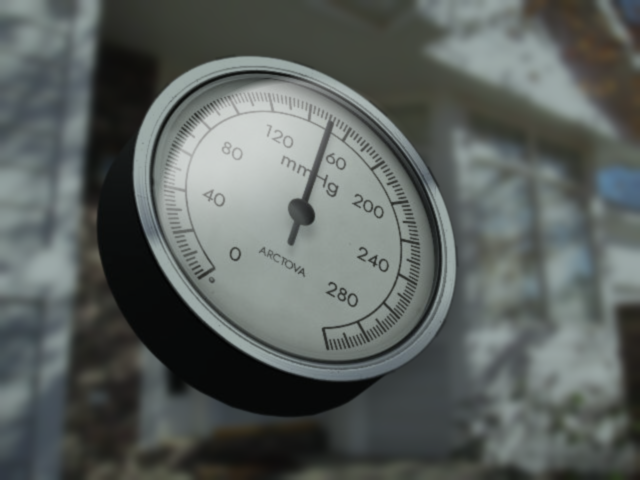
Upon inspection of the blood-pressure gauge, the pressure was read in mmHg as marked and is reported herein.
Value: 150 mmHg
